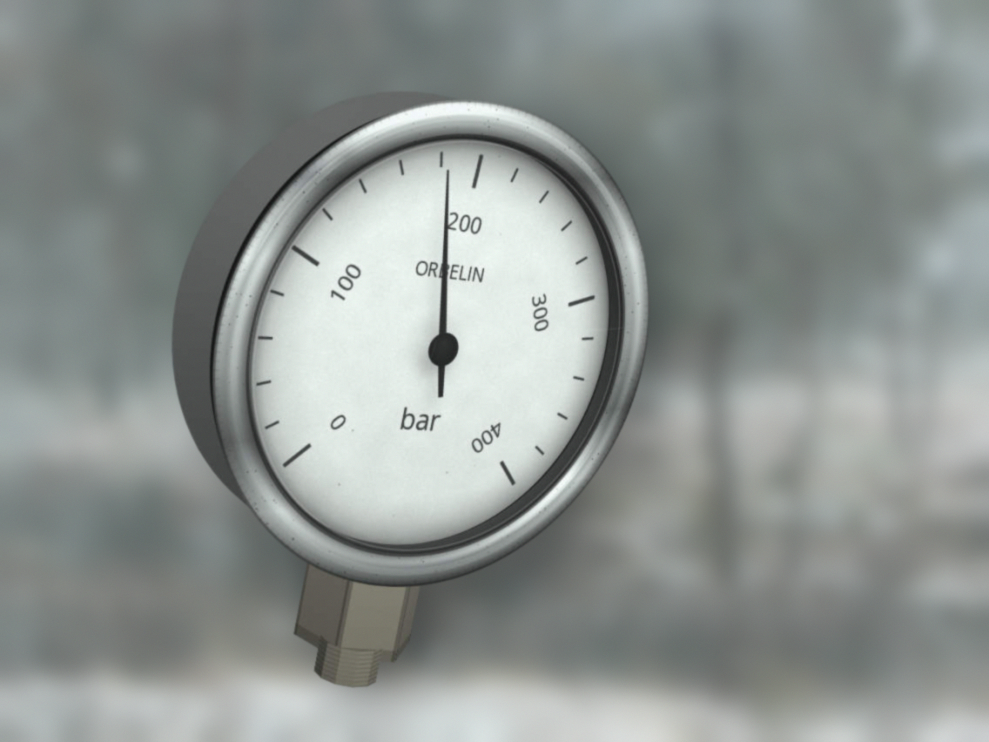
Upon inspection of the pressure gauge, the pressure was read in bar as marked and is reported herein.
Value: 180 bar
